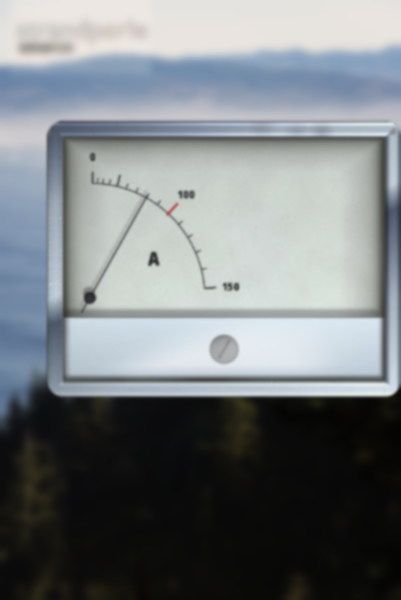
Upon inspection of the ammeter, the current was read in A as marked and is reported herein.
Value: 80 A
